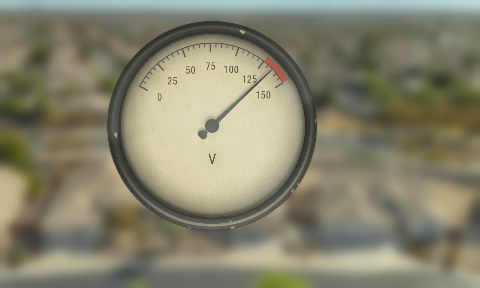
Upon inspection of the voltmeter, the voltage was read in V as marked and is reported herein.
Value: 135 V
